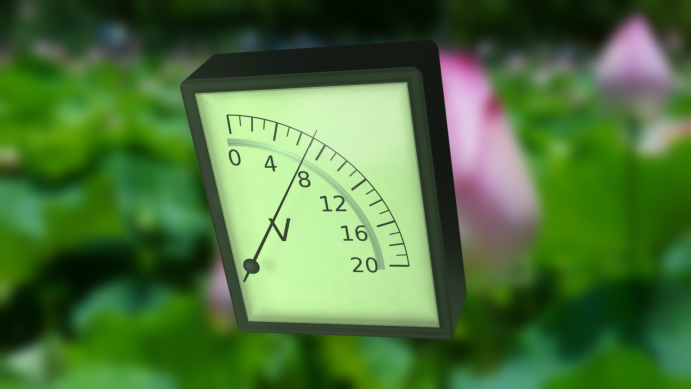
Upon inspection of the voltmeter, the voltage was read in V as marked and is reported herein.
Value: 7 V
